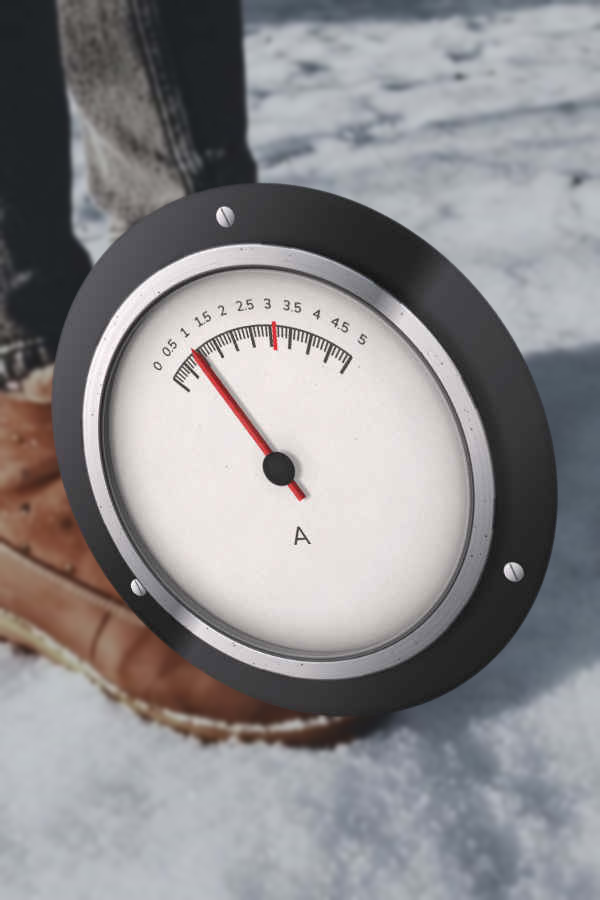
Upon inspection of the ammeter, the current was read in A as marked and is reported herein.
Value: 1 A
